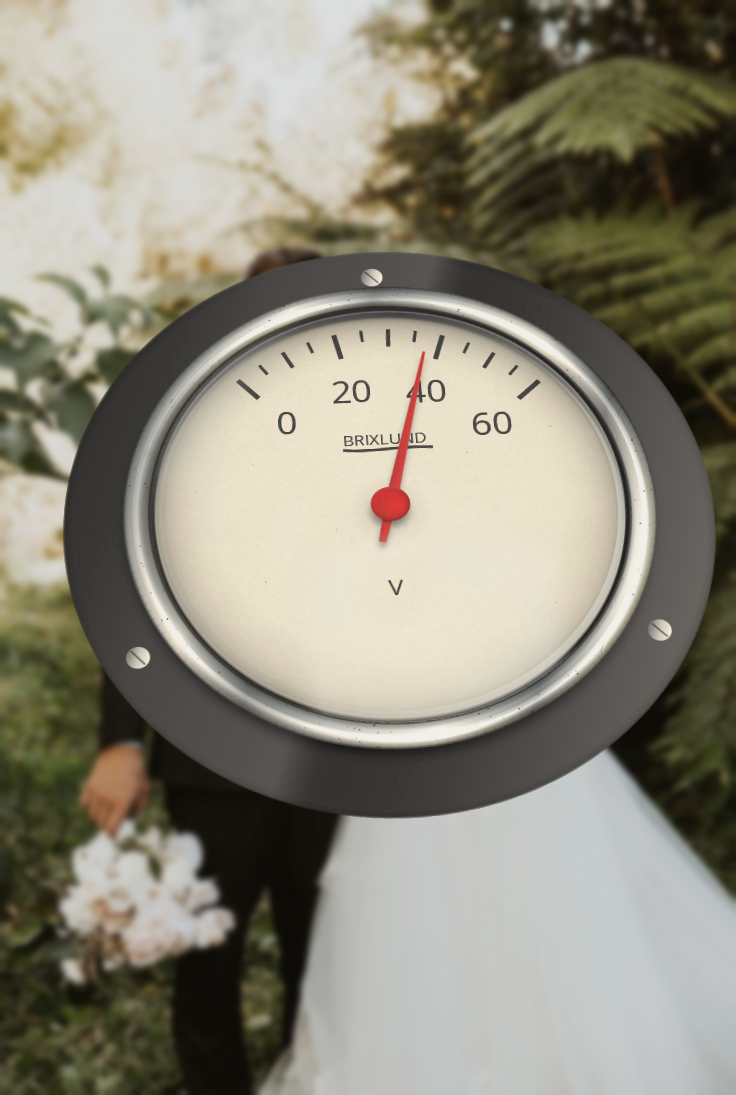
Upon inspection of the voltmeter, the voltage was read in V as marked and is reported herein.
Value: 37.5 V
